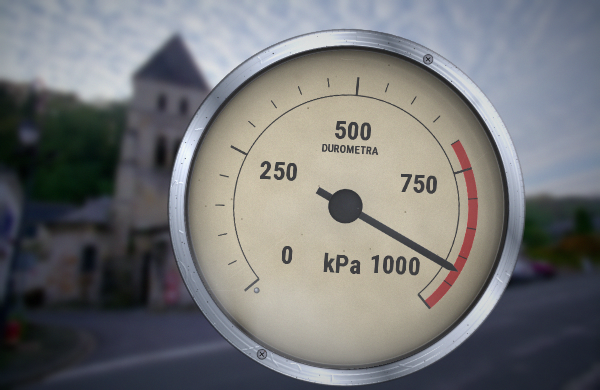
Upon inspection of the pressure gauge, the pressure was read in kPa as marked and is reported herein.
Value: 925 kPa
